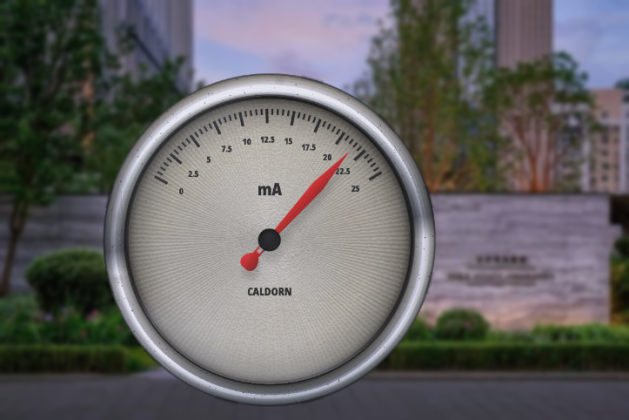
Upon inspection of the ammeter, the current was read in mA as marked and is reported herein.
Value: 21.5 mA
